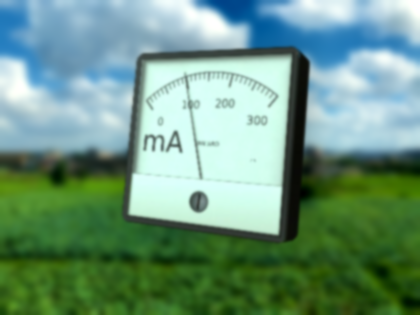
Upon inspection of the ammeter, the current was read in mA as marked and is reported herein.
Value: 100 mA
